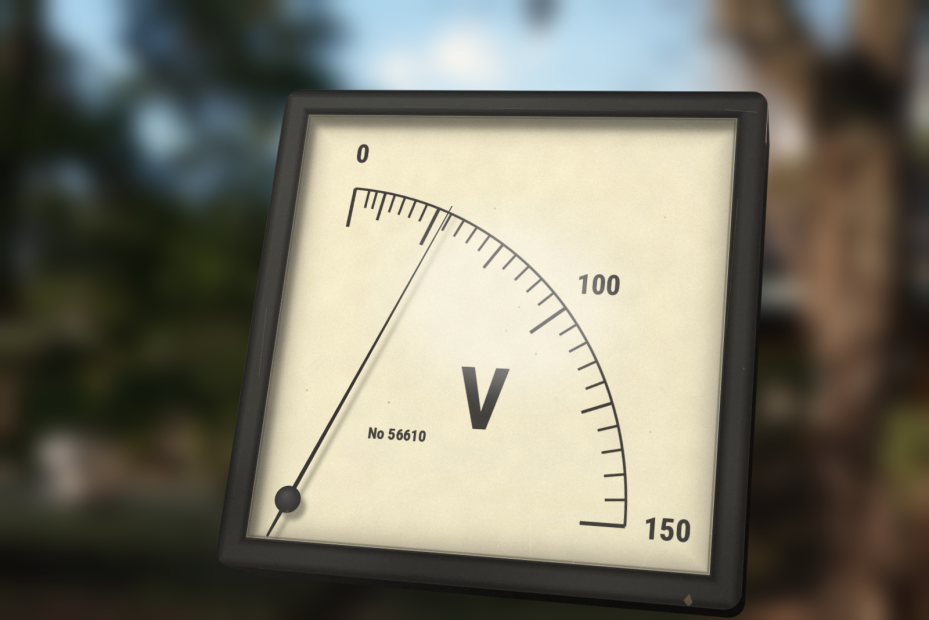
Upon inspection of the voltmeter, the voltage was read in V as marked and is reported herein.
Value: 55 V
